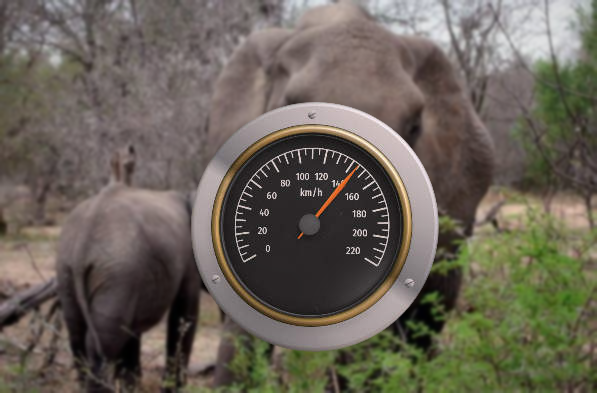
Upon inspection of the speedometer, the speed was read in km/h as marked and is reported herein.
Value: 145 km/h
